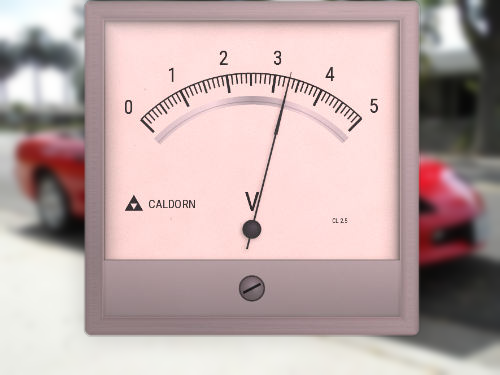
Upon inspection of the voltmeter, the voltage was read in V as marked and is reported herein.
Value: 3.3 V
